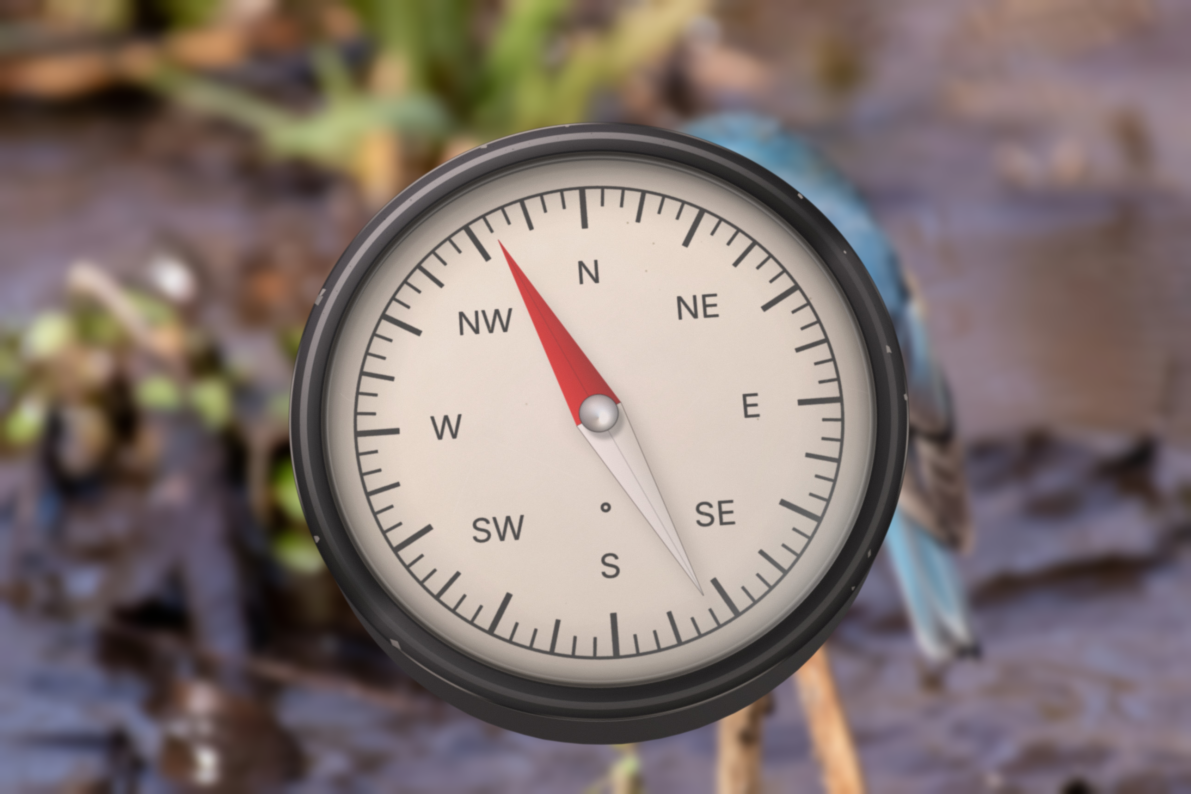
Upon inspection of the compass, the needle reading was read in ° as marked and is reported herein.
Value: 335 °
